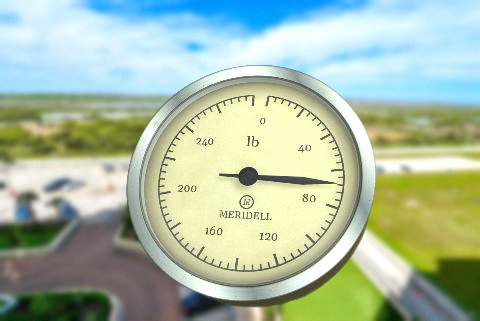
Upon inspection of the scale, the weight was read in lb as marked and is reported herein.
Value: 68 lb
